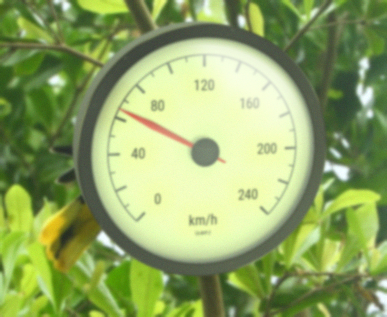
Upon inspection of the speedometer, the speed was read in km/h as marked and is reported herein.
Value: 65 km/h
